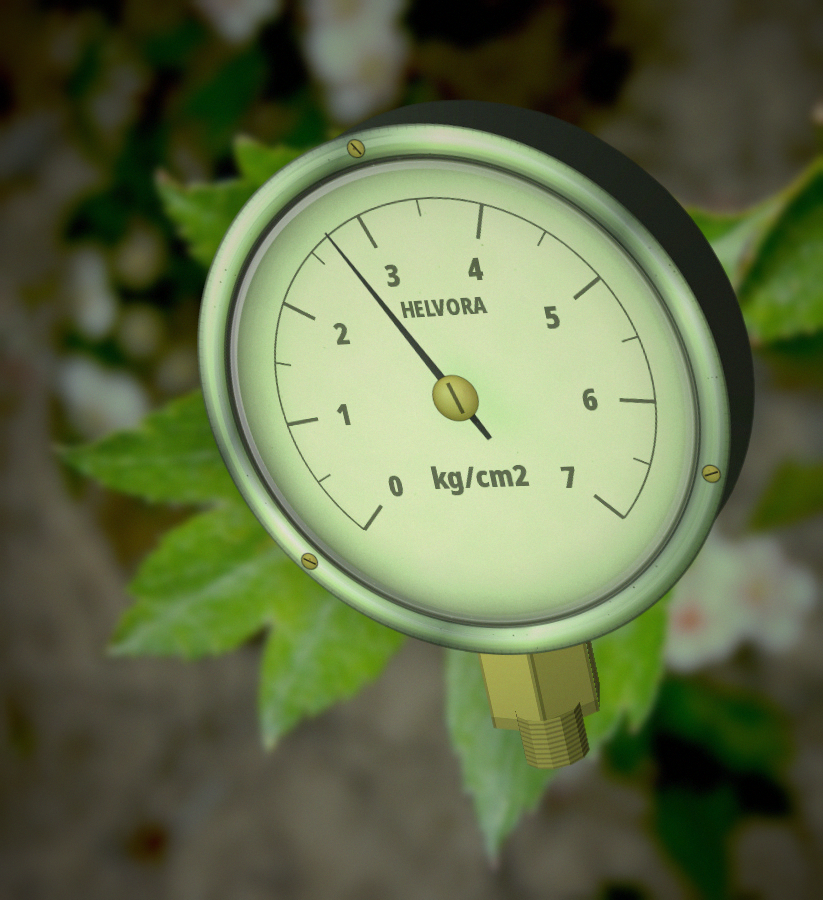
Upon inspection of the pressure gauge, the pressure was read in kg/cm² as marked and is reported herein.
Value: 2.75 kg/cm²
